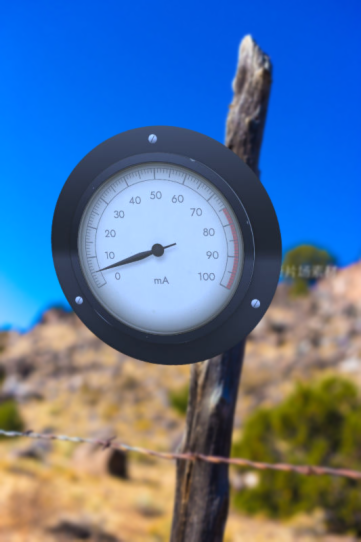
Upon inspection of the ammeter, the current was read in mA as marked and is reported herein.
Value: 5 mA
